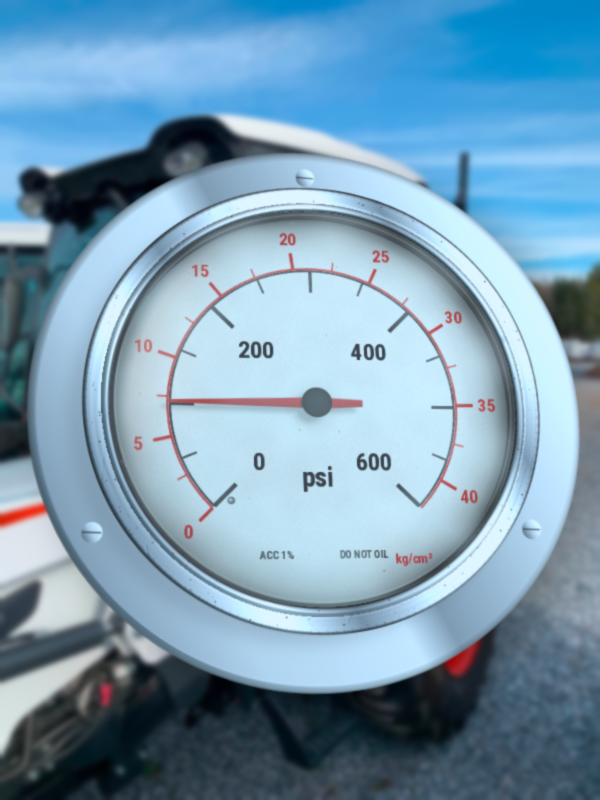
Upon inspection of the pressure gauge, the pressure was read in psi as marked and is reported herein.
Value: 100 psi
